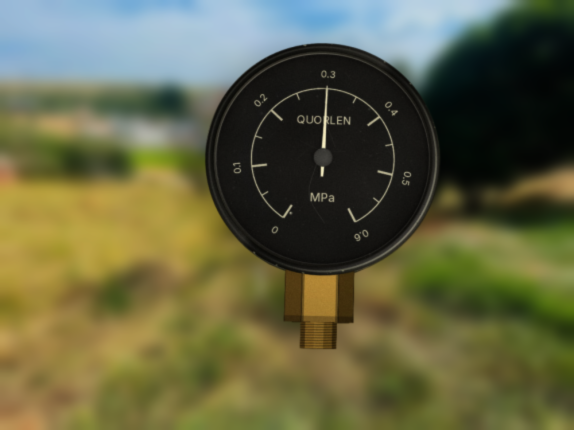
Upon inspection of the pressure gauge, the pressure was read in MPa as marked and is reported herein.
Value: 0.3 MPa
